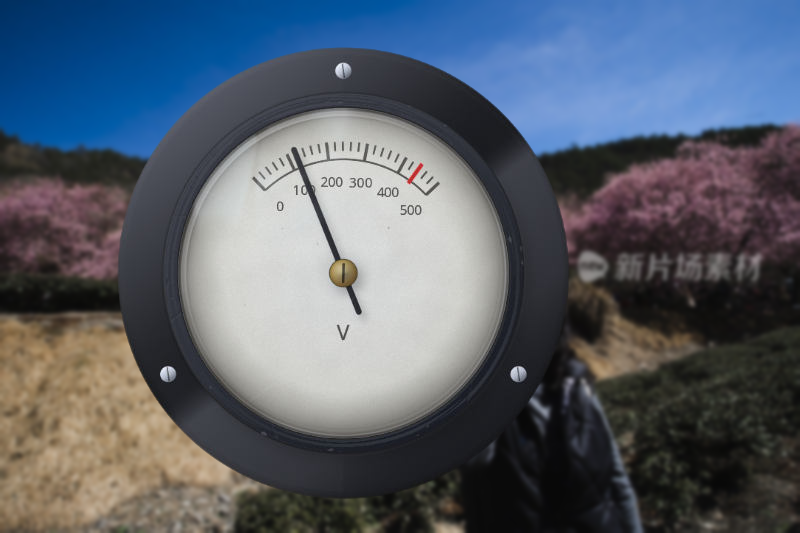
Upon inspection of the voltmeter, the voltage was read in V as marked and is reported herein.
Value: 120 V
